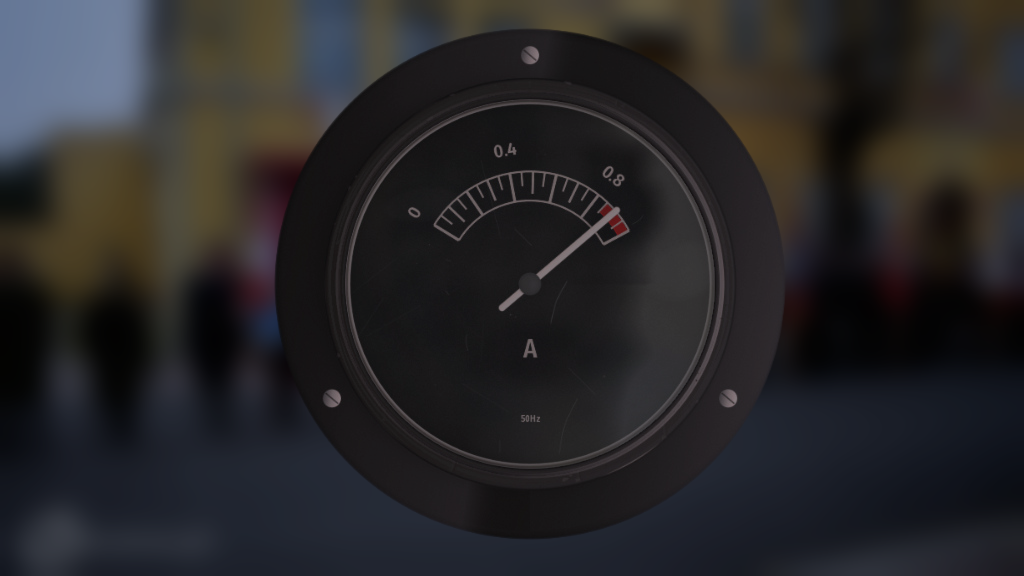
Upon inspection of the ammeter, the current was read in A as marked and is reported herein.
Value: 0.9 A
